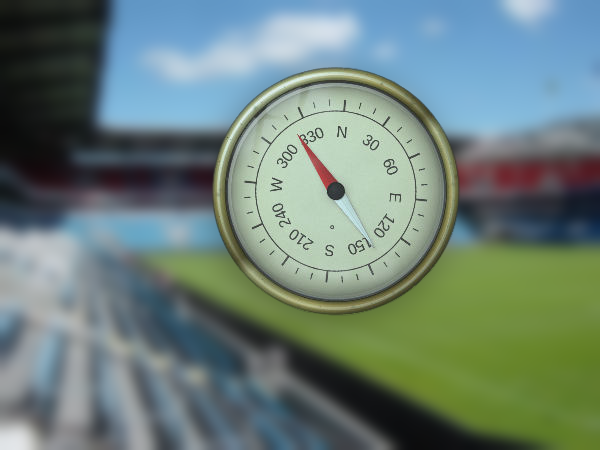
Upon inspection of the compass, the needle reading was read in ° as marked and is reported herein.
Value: 320 °
